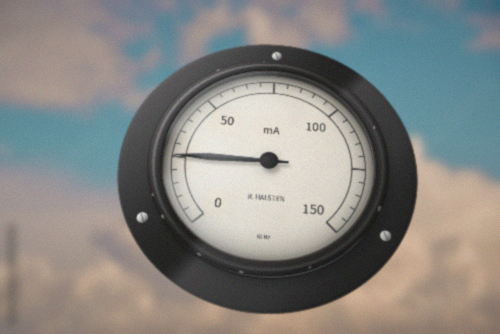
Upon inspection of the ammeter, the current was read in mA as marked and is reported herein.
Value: 25 mA
